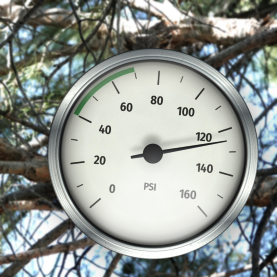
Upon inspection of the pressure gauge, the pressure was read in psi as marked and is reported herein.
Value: 125 psi
